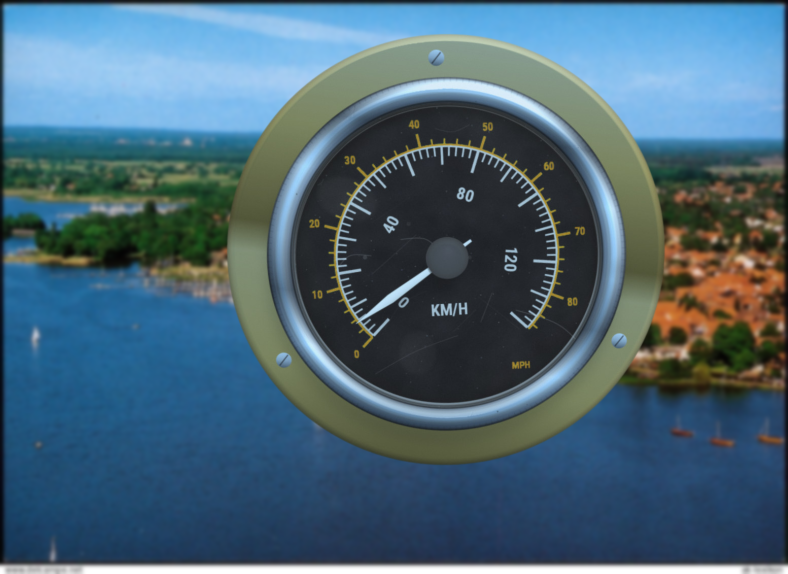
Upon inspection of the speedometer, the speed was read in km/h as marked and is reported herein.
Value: 6 km/h
